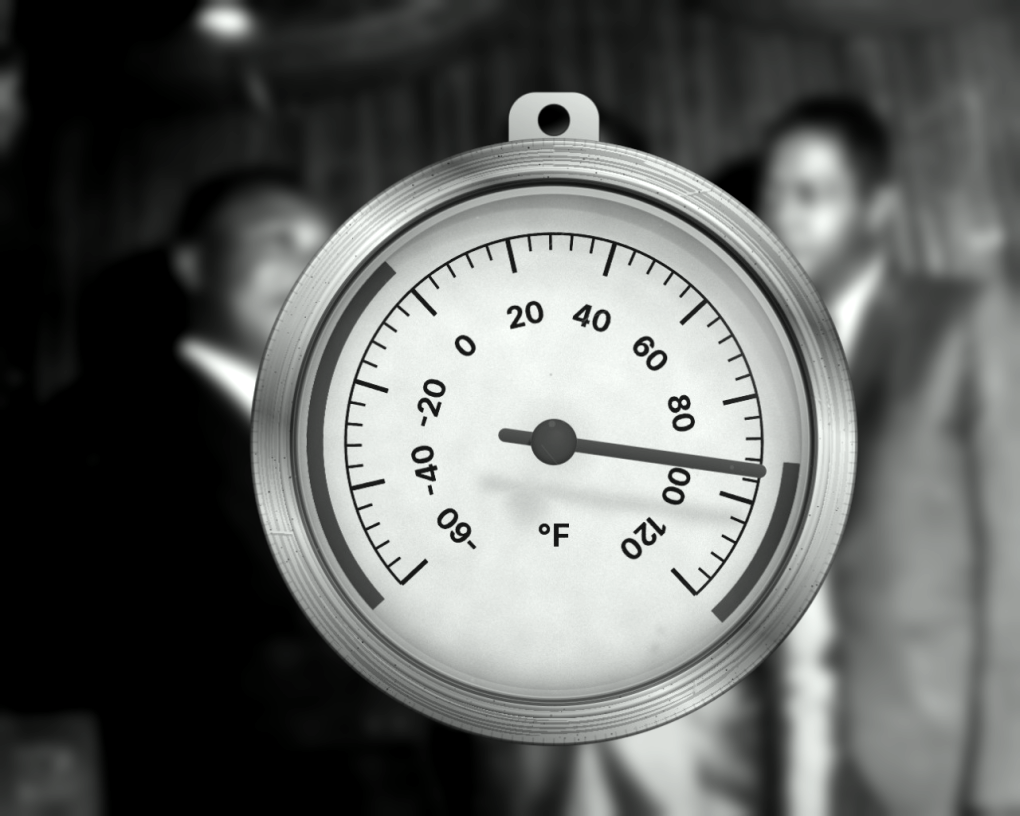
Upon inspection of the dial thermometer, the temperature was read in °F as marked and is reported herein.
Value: 94 °F
